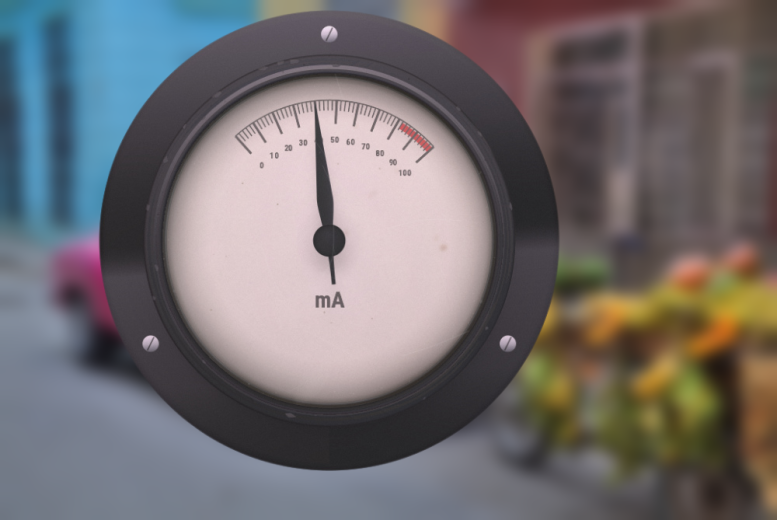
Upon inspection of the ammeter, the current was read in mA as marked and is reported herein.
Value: 40 mA
